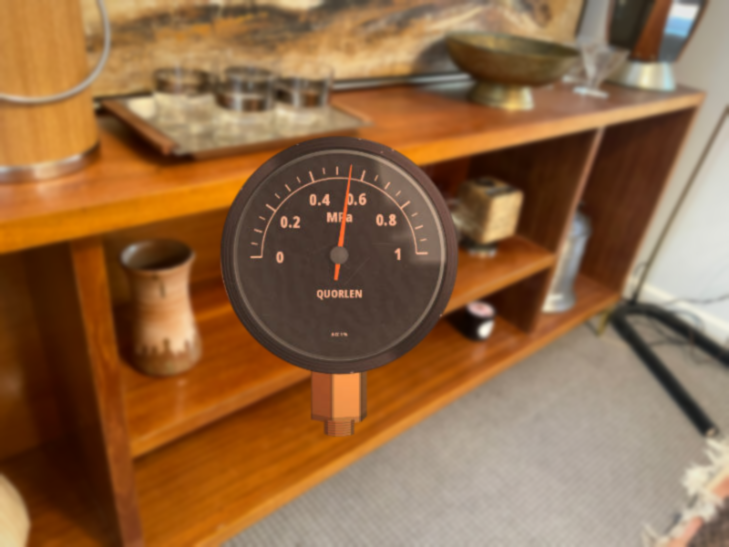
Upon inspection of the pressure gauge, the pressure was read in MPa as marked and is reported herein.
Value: 0.55 MPa
